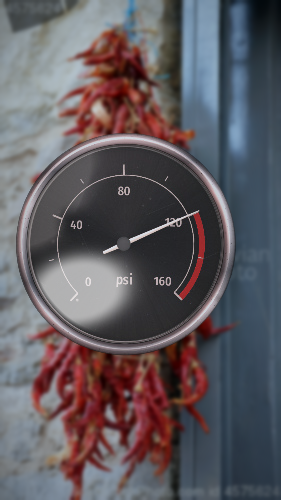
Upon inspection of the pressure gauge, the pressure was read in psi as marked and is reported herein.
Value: 120 psi
